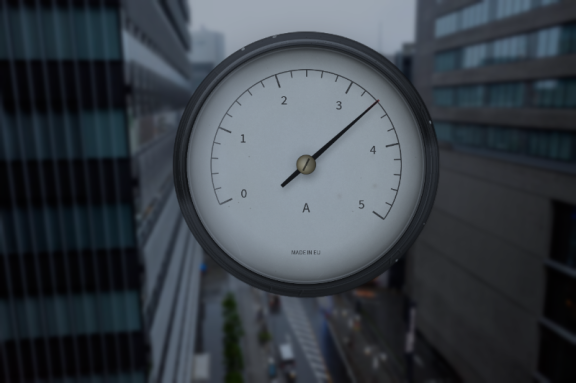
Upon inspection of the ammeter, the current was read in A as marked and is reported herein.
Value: 3.4 A
